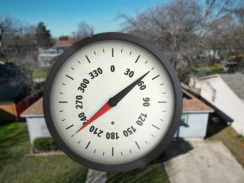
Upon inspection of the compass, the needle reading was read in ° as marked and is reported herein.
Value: 230 °
